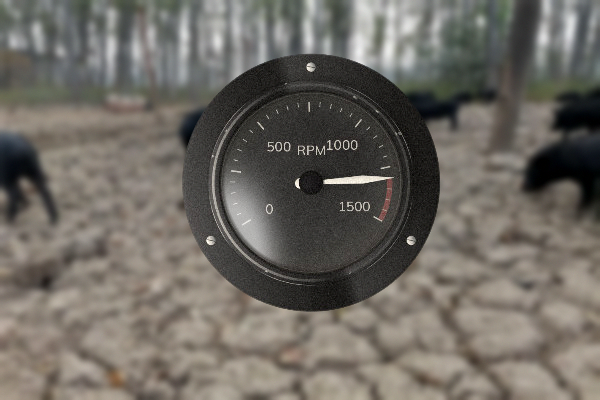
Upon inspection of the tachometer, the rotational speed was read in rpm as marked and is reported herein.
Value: 1300 rpm
